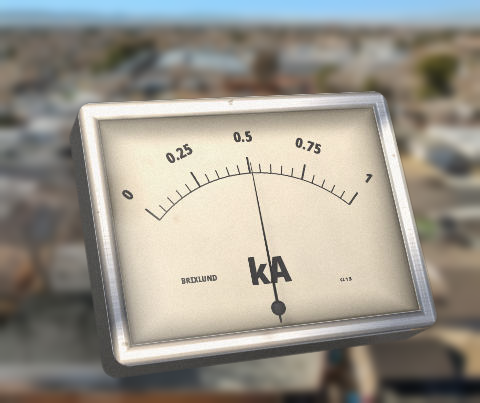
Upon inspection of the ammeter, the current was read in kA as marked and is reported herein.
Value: 0.5 kA
